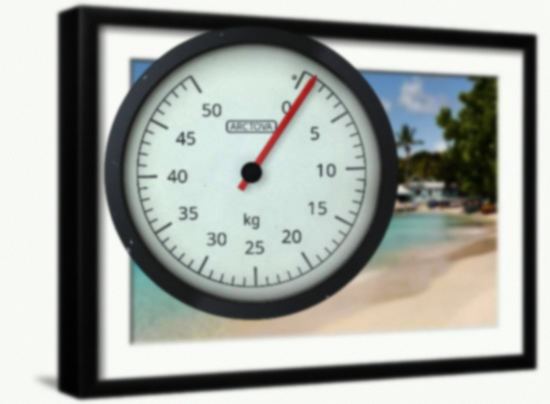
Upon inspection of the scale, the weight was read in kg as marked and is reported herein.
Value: 1 kg
